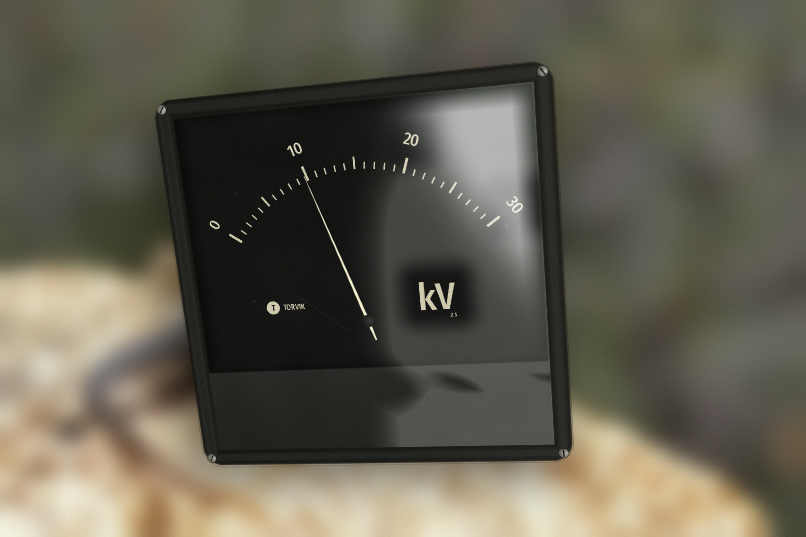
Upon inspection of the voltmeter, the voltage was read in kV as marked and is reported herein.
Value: 10 kV
